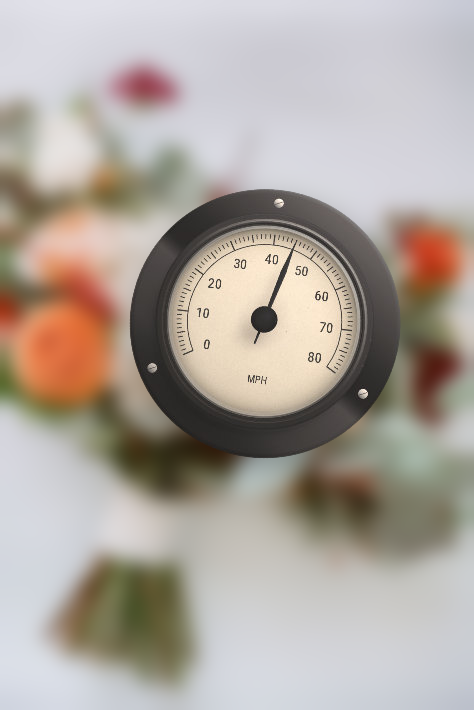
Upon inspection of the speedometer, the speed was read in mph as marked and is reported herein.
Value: 45 mph
